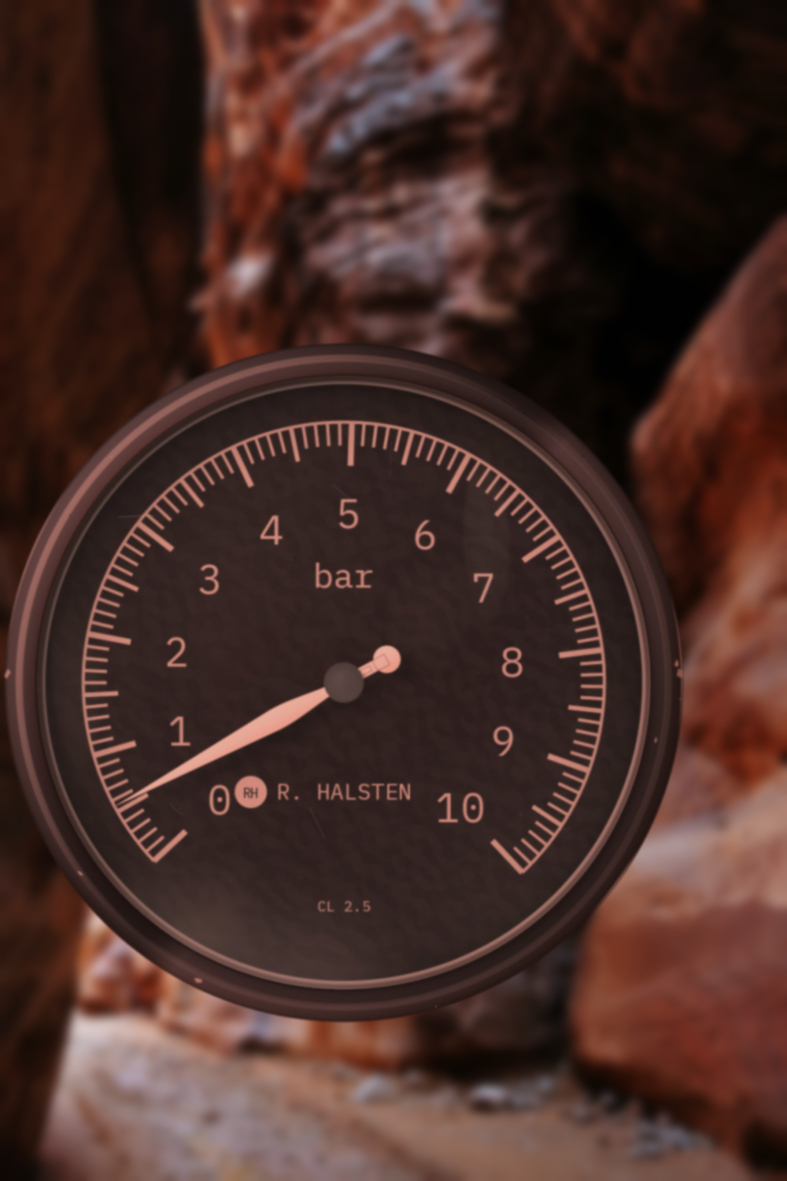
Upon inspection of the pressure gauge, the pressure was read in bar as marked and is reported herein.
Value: 0.55 bar
